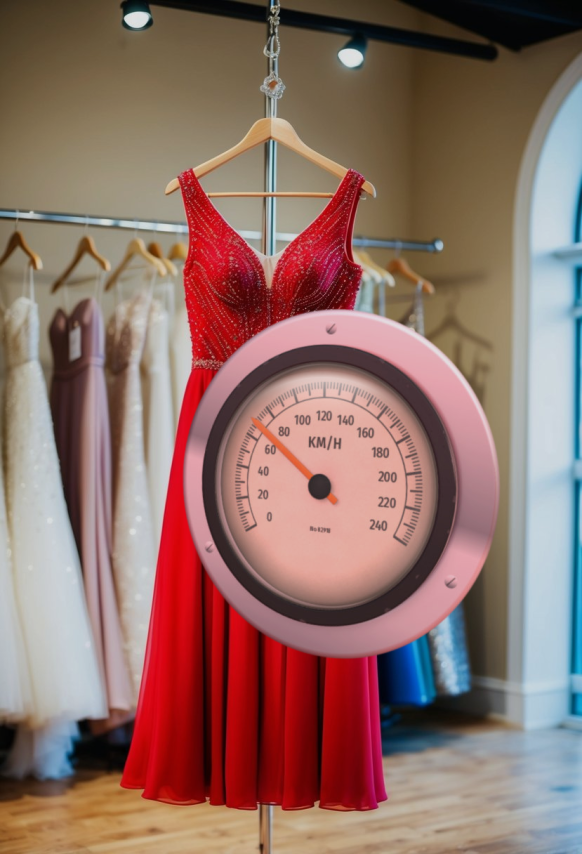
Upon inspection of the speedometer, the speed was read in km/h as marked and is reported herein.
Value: 70 km/h
